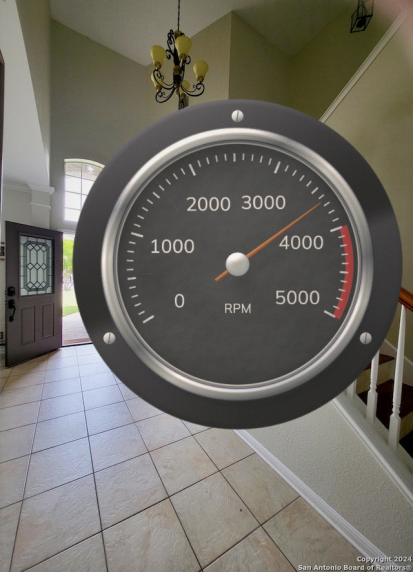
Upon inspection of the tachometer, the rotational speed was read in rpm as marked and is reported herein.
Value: 3650 rpm
